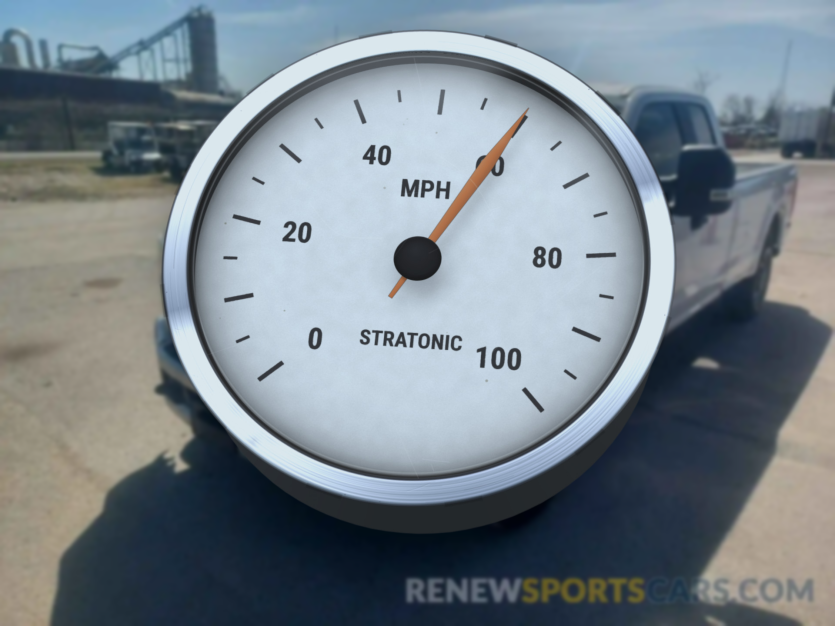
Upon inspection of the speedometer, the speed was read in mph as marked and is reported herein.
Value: 60 mph
